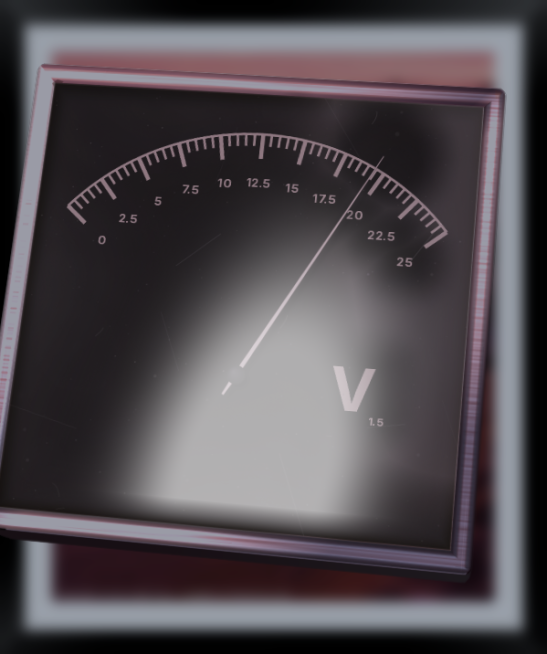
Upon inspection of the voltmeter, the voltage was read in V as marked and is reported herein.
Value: 19.5 V
